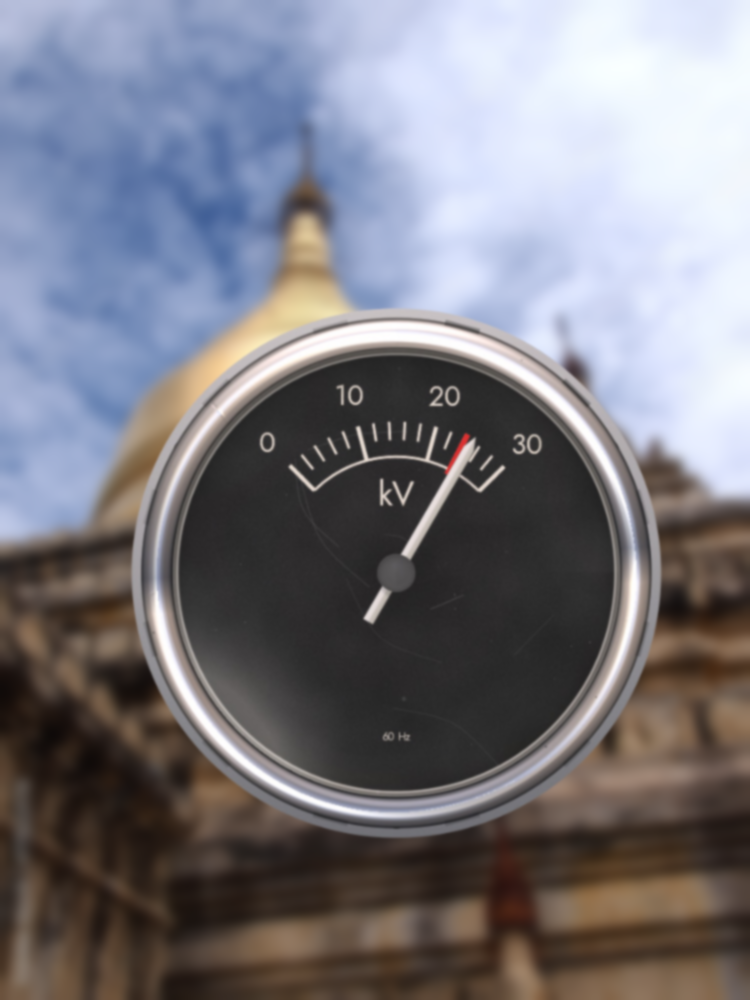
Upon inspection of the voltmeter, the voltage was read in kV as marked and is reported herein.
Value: 25 kV
